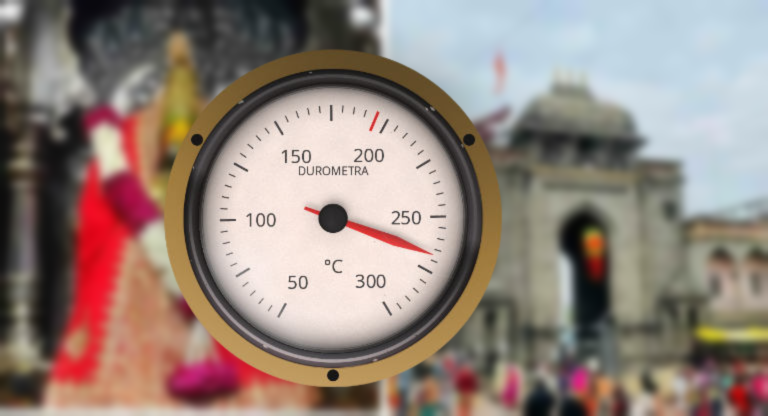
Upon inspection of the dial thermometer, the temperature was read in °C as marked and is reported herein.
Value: 267.5 °C
